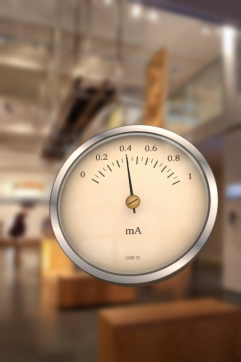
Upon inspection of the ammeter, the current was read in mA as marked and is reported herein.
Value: 0.4 mA
